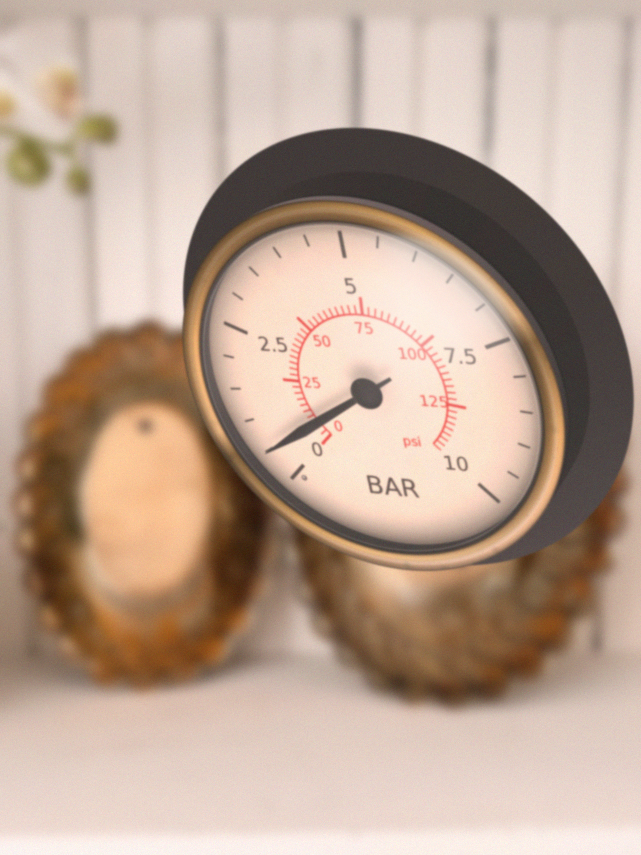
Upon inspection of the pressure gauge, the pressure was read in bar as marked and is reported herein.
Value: 0.5 bar
